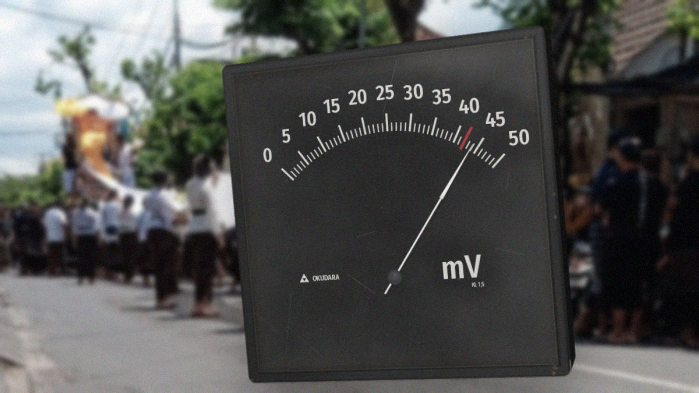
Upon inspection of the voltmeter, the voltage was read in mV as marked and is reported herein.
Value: 44 mV
